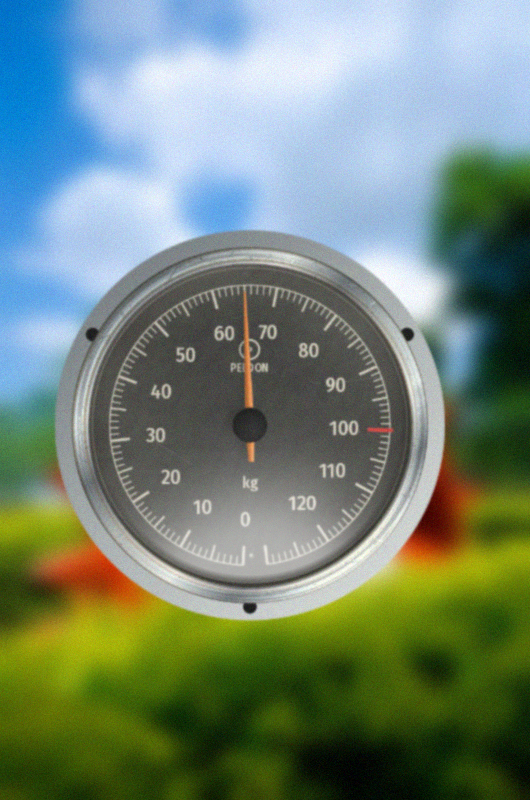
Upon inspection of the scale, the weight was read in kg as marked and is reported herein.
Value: 65 kg
